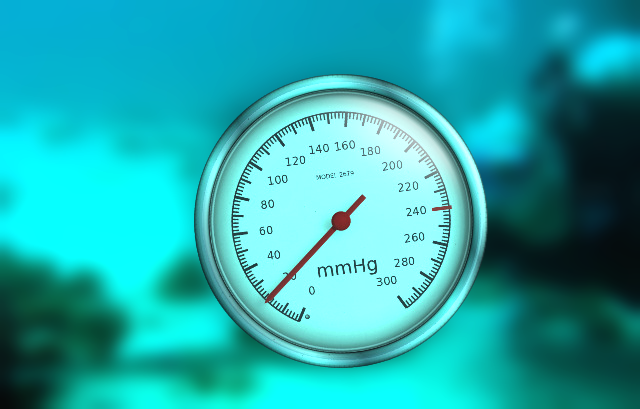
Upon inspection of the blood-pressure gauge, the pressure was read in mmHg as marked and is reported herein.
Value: 20 mmHg
